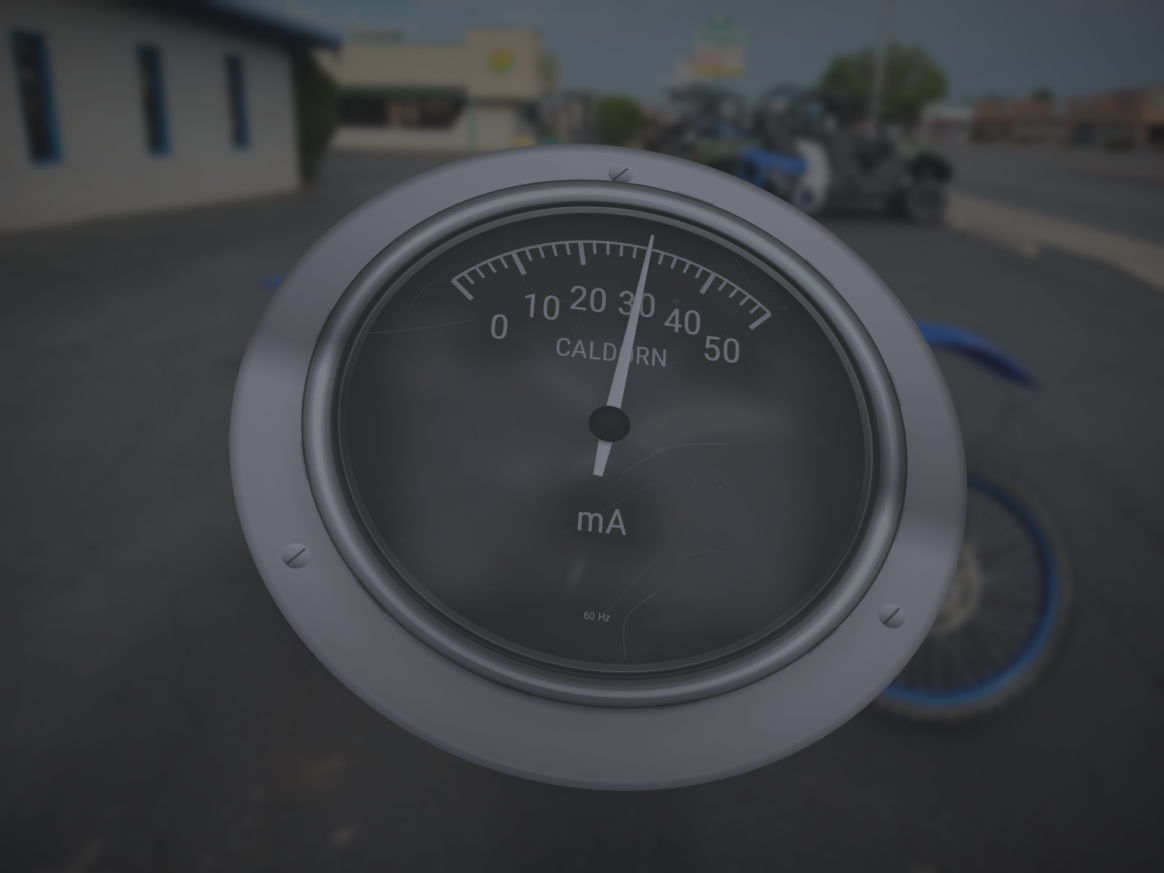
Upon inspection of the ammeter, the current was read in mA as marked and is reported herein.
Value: 30 mA
